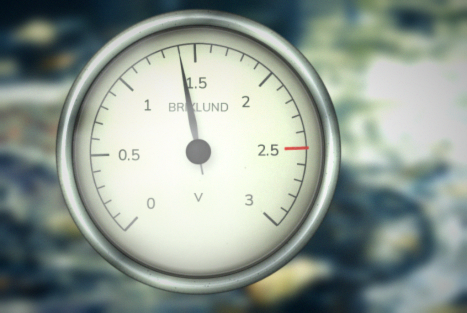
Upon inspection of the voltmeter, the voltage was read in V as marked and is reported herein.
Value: 1.4 V
